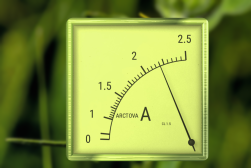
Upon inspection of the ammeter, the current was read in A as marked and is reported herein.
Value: 2.2 A
